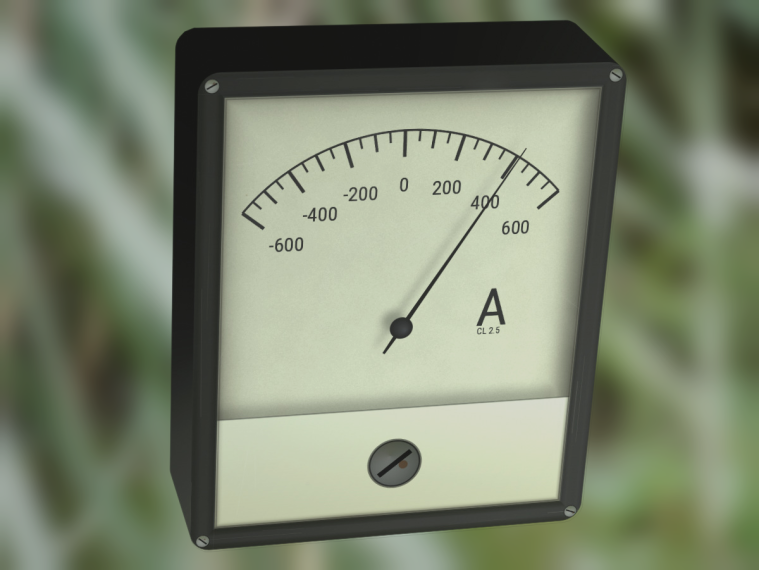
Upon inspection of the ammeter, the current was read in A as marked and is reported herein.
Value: 400 A
